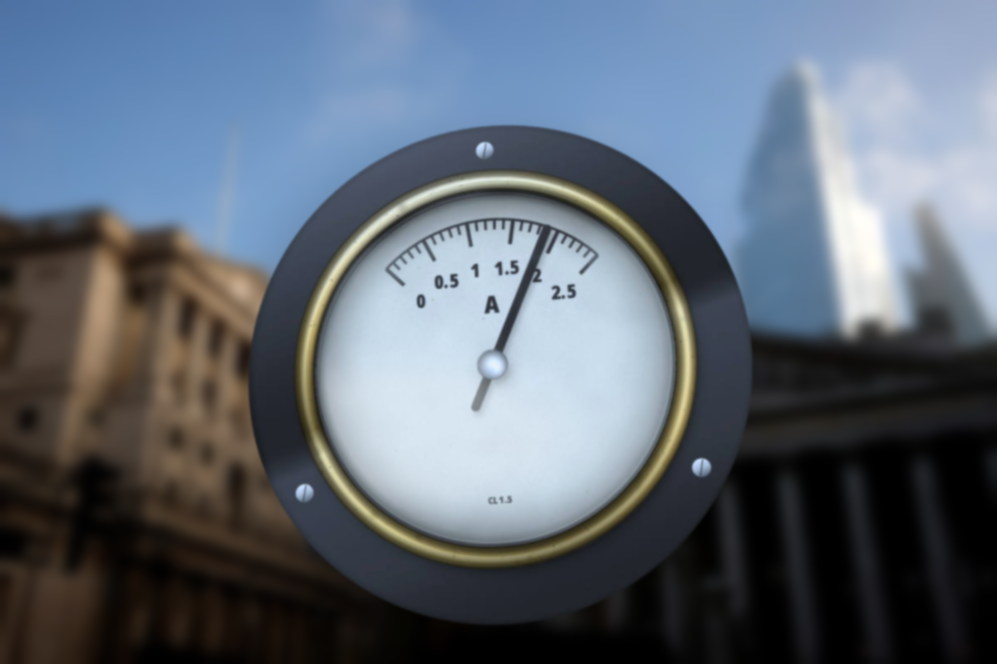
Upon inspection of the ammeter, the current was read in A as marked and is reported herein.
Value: 1.9 A
